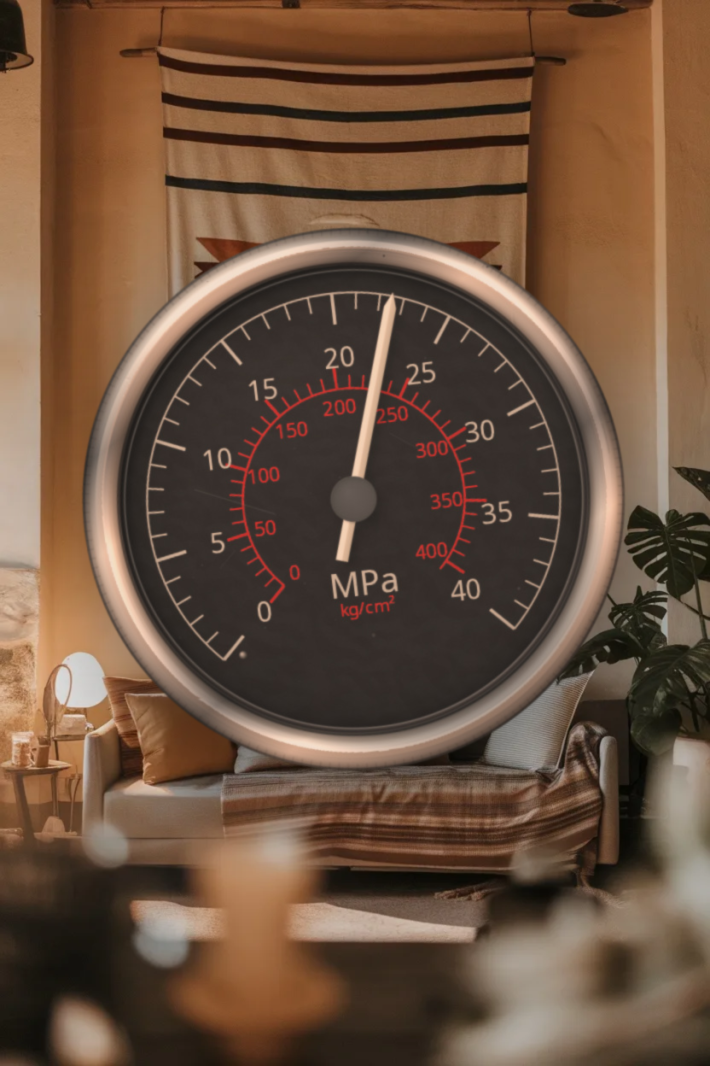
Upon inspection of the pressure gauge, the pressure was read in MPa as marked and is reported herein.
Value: 22.5 MPa
